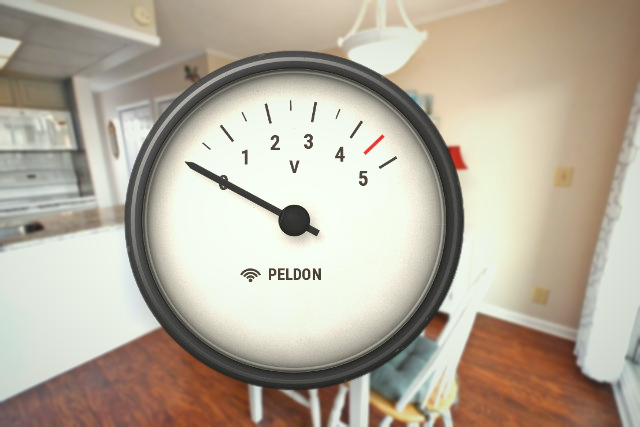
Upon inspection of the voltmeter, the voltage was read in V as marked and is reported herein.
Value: 0 V
